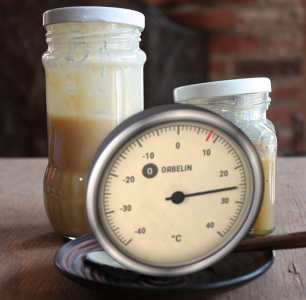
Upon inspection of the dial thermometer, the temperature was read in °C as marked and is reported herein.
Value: 25 °C
